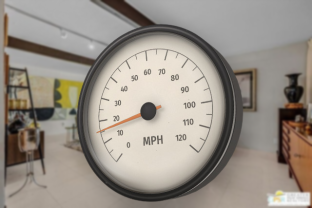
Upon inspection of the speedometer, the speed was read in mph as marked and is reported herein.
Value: 15 mph
